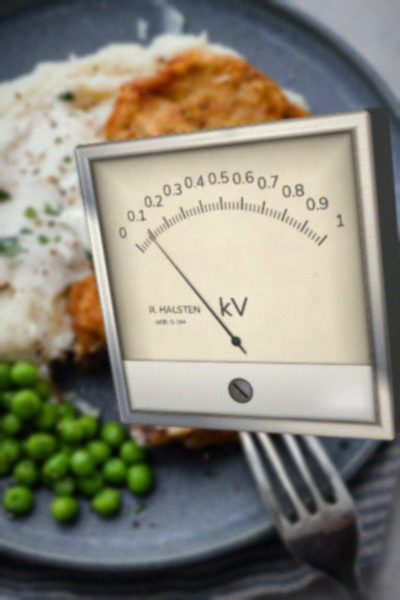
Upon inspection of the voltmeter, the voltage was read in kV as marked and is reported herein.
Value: 0.1 kV
